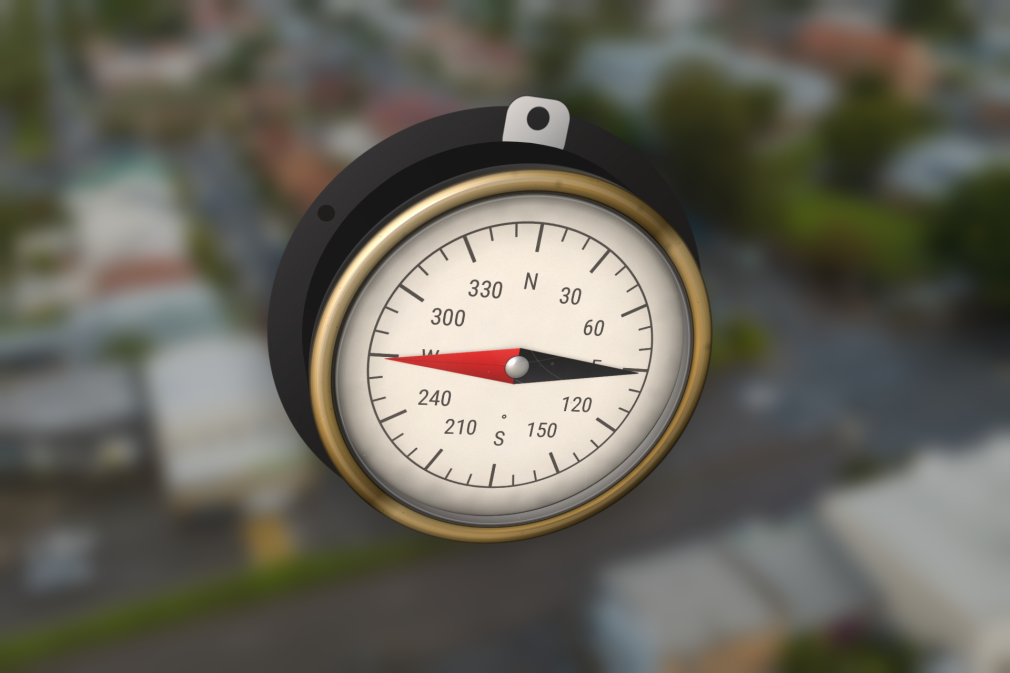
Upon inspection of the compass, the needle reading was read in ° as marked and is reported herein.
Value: 270 °
